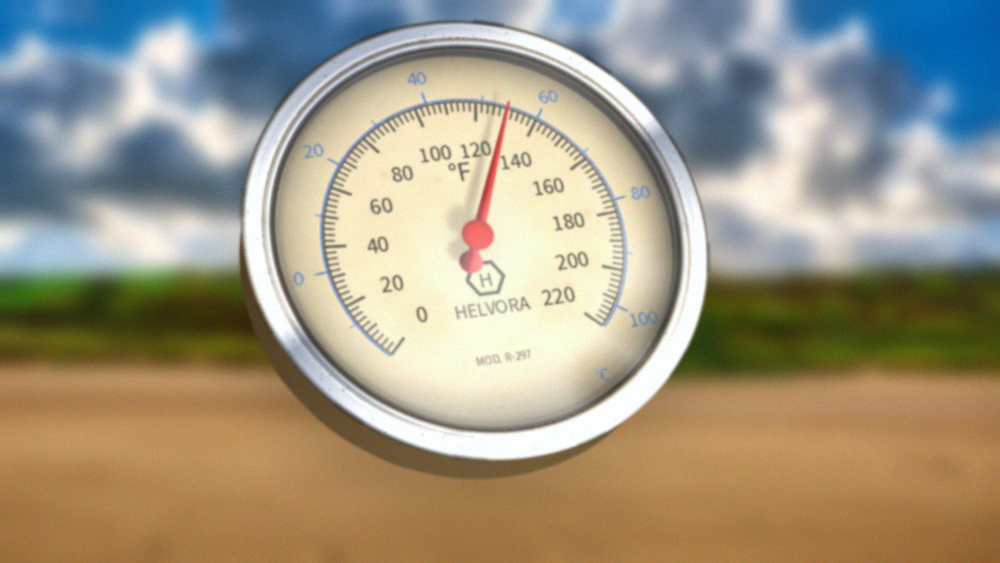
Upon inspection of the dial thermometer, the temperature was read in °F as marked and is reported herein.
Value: 130 °F
